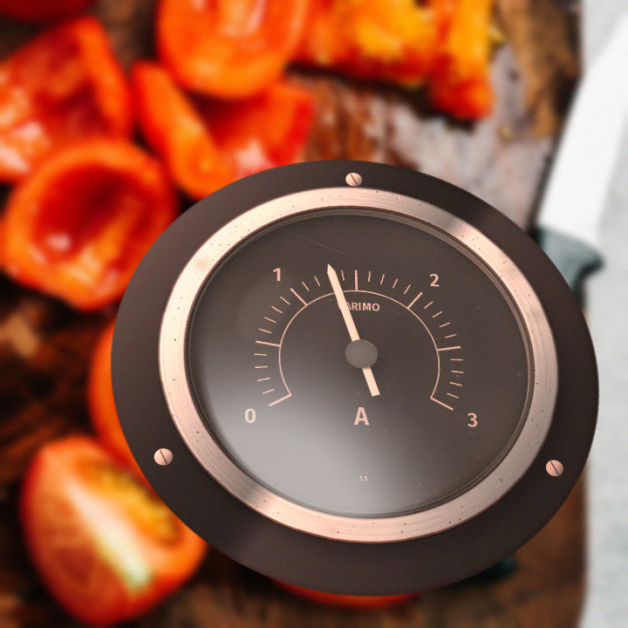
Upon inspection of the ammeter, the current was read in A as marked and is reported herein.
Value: 1.3 A
